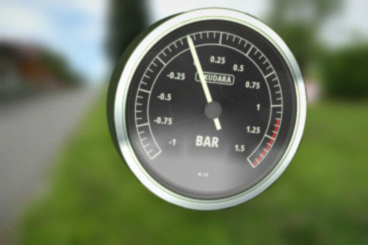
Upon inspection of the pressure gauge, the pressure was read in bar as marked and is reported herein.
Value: 0 bar
